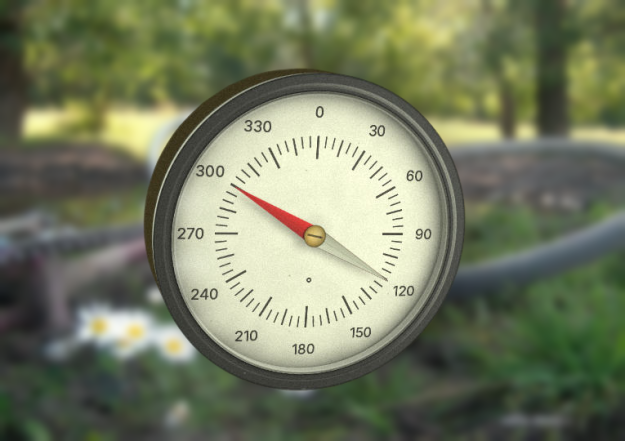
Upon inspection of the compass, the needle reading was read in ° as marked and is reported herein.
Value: 300 °
